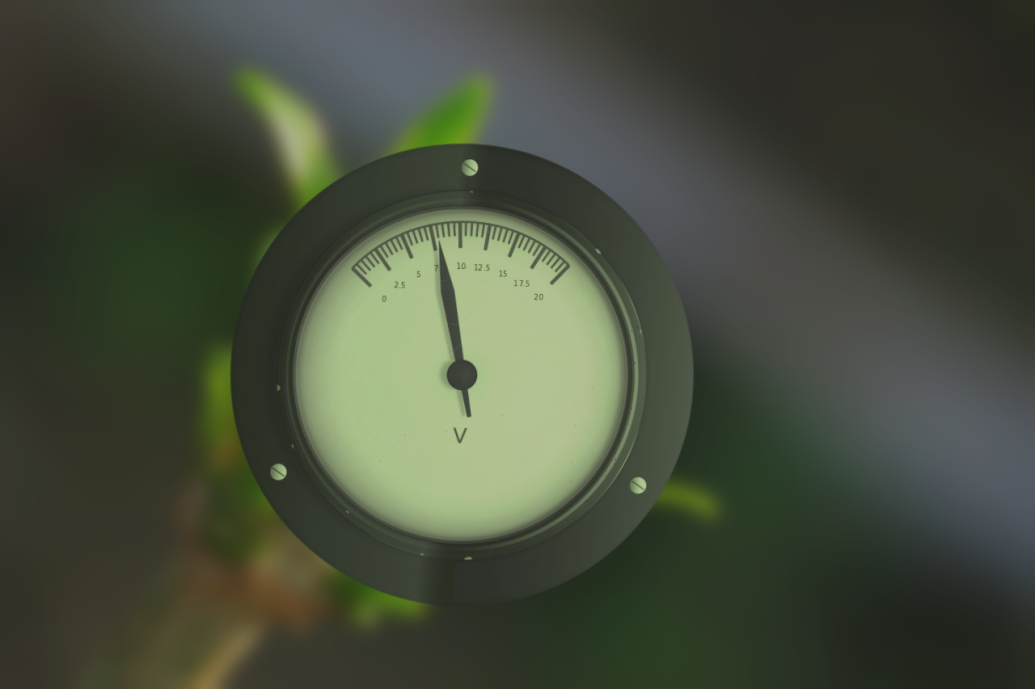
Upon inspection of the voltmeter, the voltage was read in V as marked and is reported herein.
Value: 8 V
